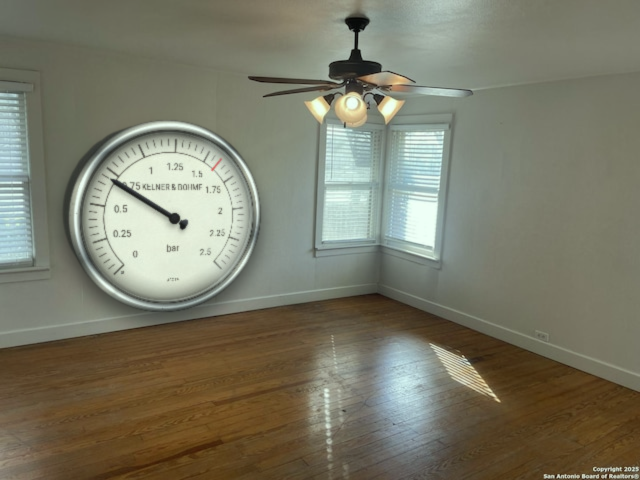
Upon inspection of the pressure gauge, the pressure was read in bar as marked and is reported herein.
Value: 0.7 bar
